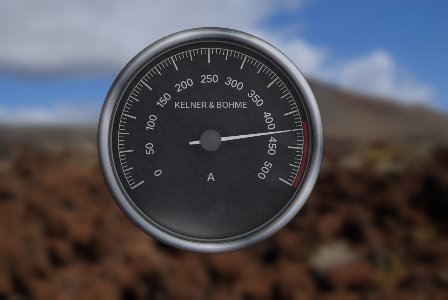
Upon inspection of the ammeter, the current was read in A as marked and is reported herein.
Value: 425 A
